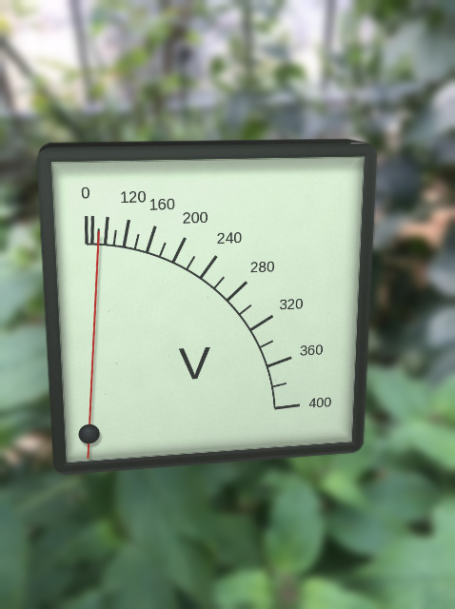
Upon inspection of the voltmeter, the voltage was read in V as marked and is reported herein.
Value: 60 V
